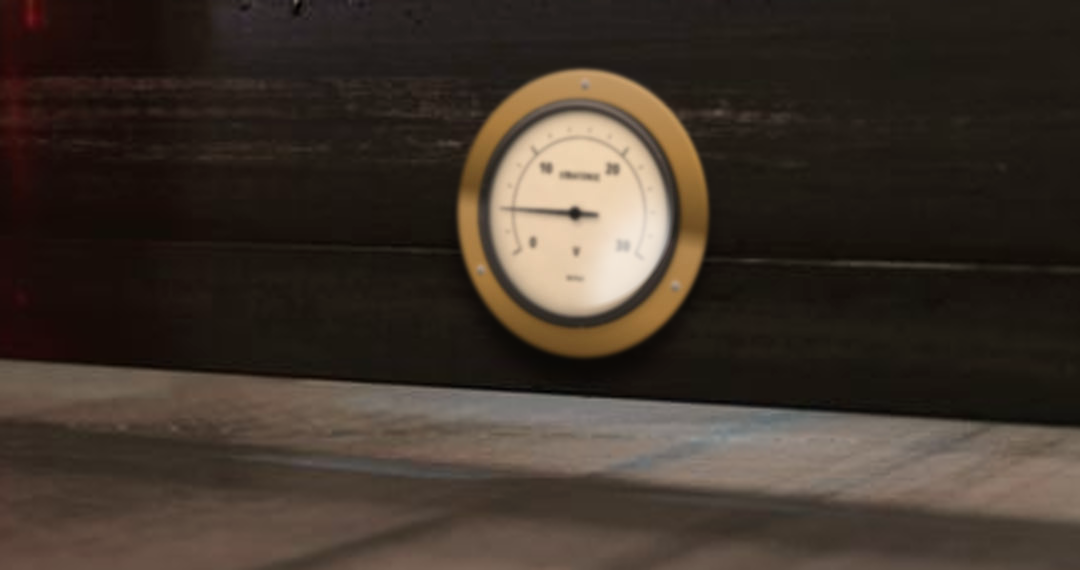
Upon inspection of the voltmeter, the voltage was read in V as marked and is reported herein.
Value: 4 V
